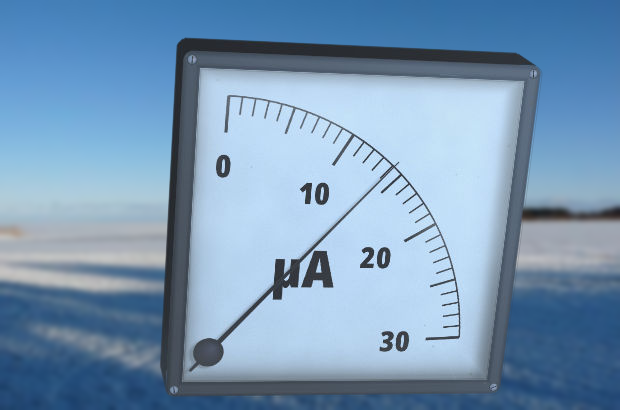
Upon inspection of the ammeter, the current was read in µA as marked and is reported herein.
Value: 14 µA
